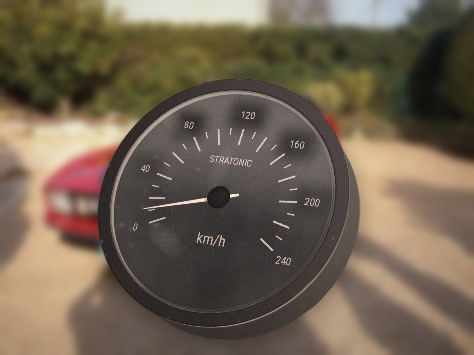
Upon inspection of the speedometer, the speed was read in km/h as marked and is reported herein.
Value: 10 km/h
